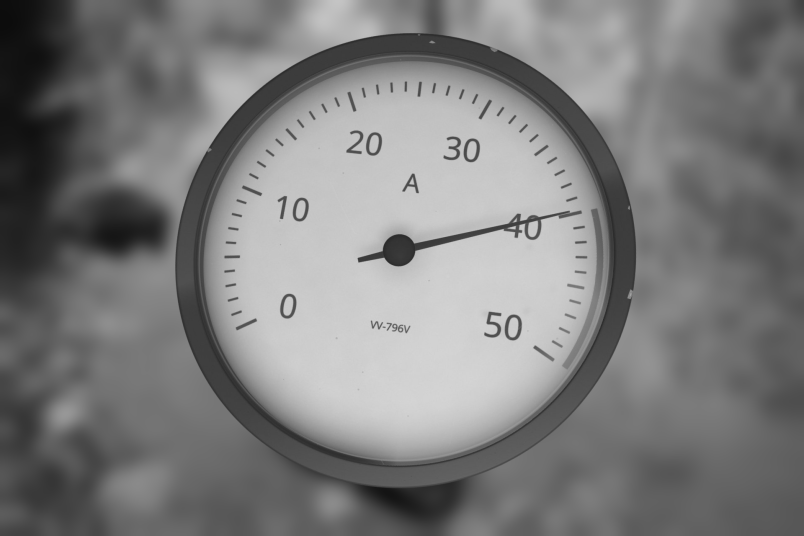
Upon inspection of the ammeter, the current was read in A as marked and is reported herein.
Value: 40 A
